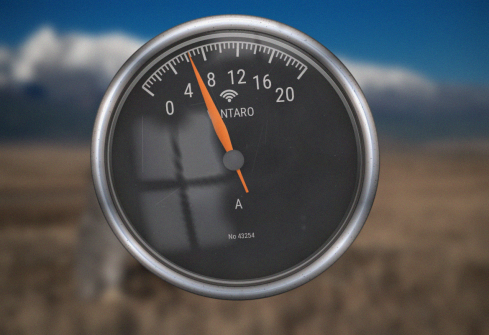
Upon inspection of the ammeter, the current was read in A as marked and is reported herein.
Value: 6.5 A
